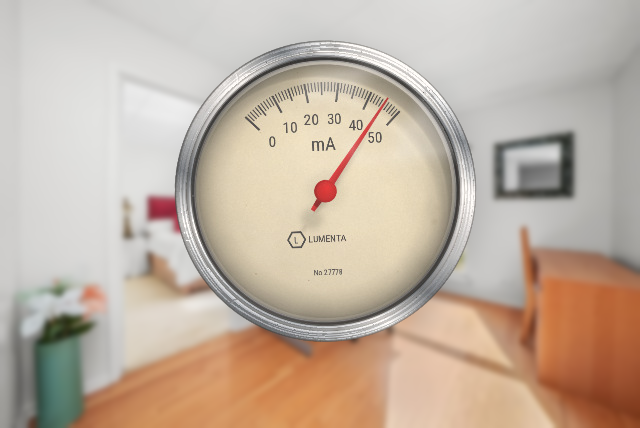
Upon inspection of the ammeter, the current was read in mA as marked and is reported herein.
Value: 45 mA
